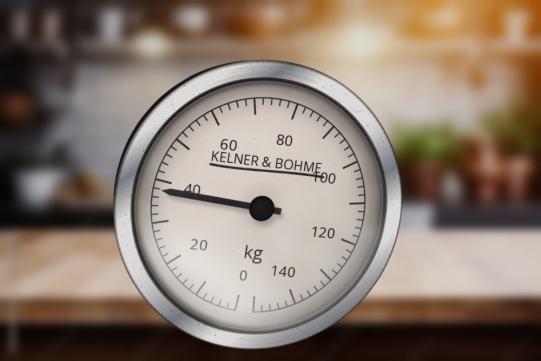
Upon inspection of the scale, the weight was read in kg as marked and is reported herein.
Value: 38 kg
